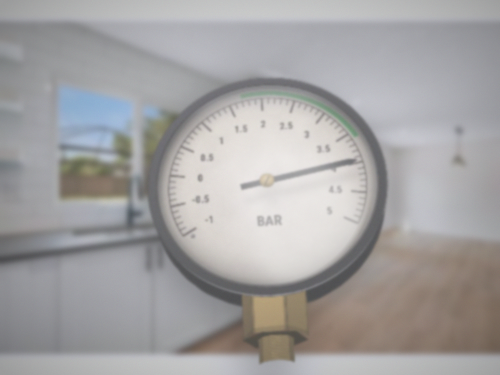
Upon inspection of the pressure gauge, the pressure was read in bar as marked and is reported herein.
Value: 4 bar
